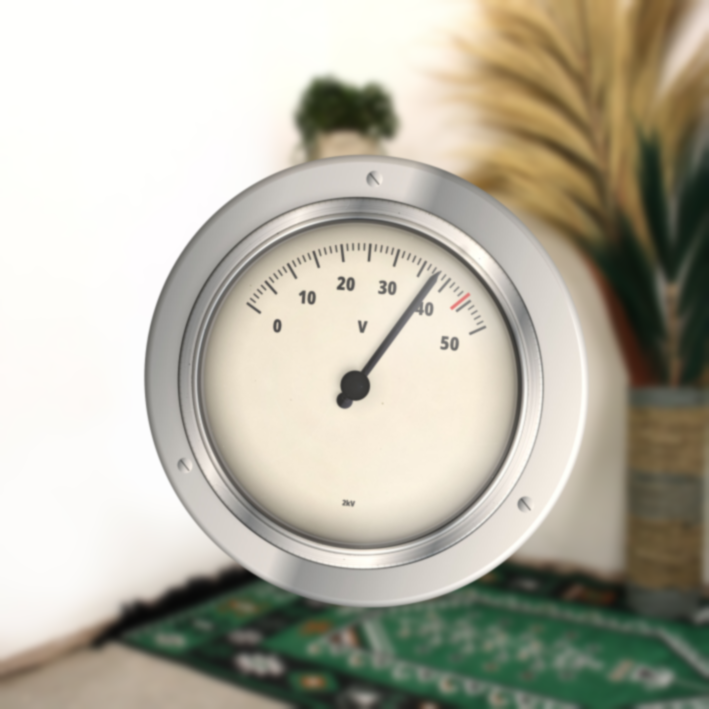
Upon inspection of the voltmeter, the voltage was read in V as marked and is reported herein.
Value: 38 V
